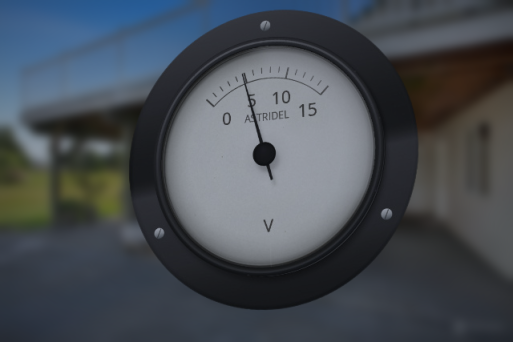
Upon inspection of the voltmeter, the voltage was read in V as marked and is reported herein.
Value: 5 V
